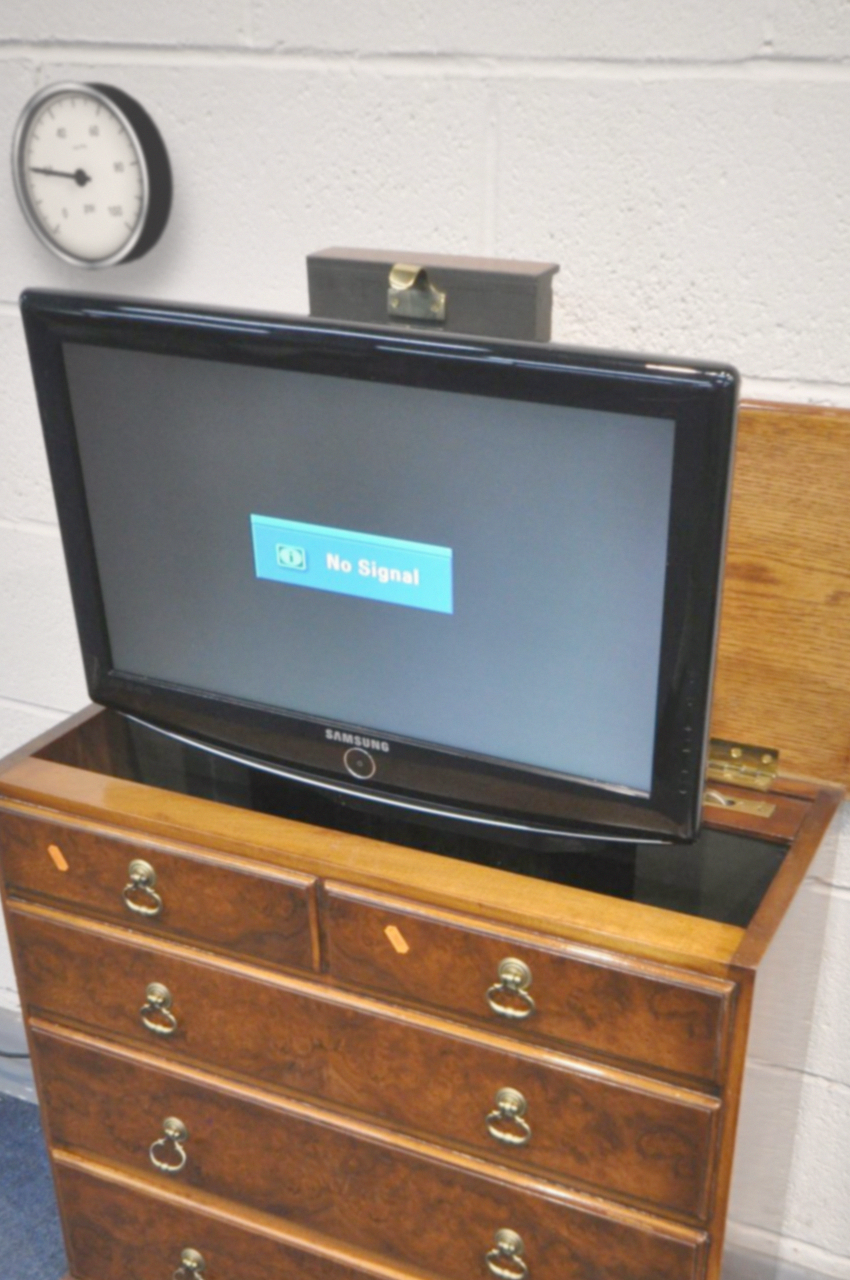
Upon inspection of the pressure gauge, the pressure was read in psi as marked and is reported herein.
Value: 20 psi
